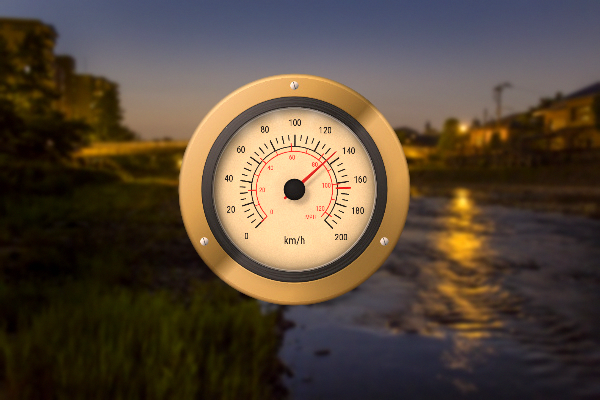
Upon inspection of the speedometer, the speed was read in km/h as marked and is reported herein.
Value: 135 km/h
